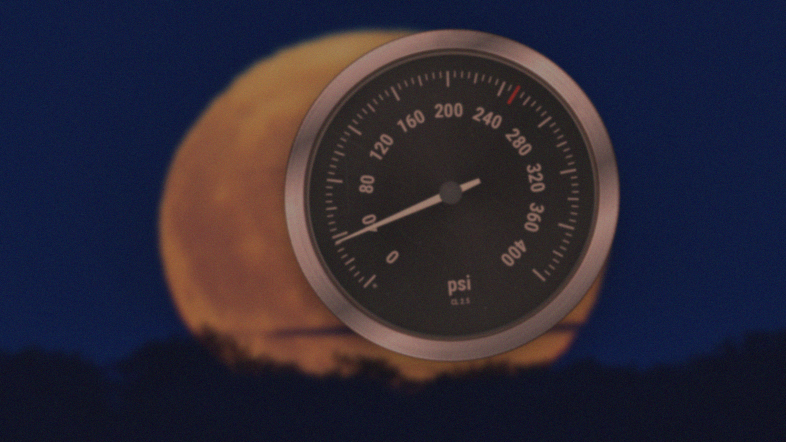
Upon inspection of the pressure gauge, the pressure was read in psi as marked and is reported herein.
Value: 35 psi
